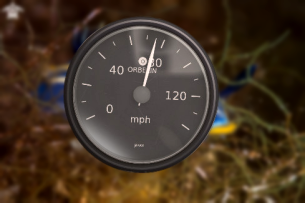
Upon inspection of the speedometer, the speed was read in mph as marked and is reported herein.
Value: 75 mph
